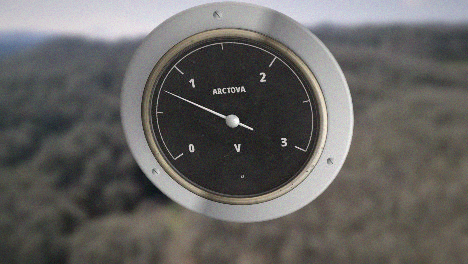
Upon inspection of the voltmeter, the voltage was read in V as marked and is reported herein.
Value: 0.75 V
